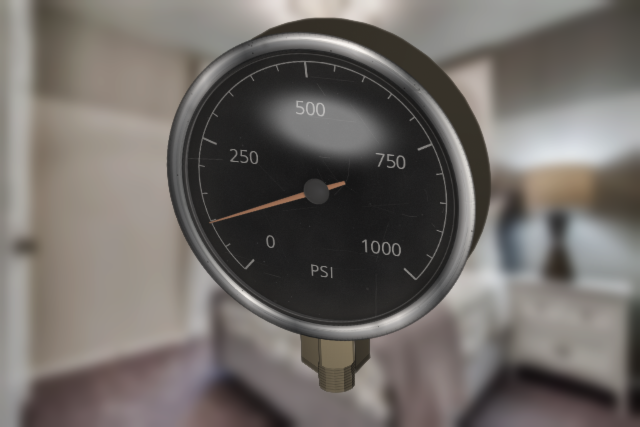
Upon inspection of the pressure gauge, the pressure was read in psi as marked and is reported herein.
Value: 100 psi
